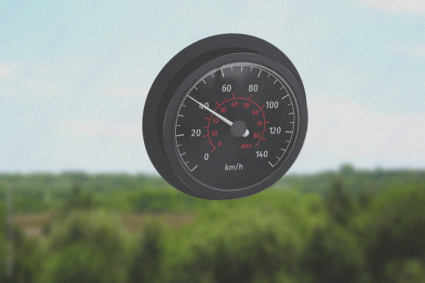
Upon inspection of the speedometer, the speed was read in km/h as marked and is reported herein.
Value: 40 km/h
